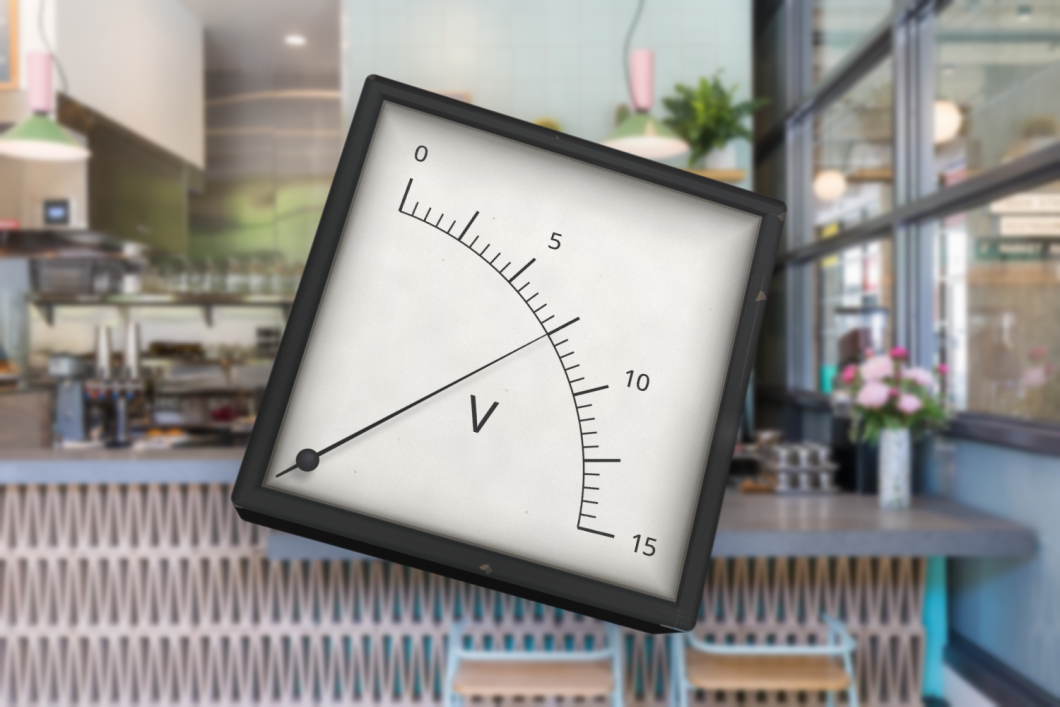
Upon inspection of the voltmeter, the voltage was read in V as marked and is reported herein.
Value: 7.5 V
